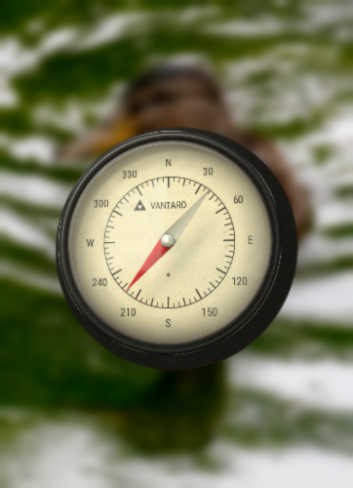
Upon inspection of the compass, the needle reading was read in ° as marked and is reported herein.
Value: 220 °
